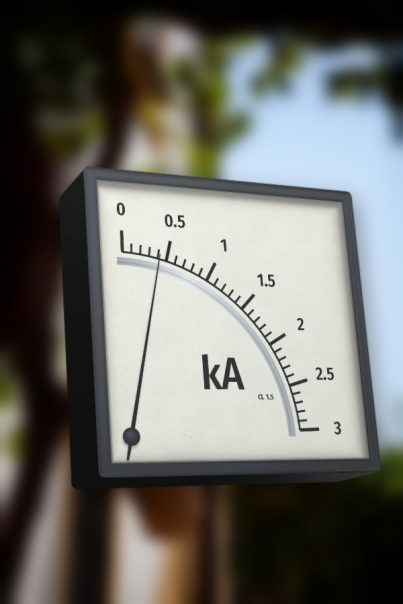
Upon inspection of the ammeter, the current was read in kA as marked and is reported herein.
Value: 0.4 kA
